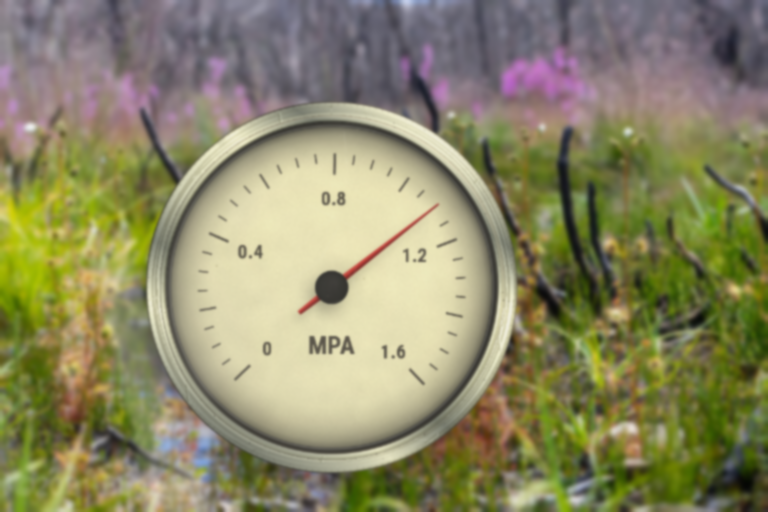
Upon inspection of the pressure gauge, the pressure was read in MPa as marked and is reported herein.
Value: 1.1 MPa
